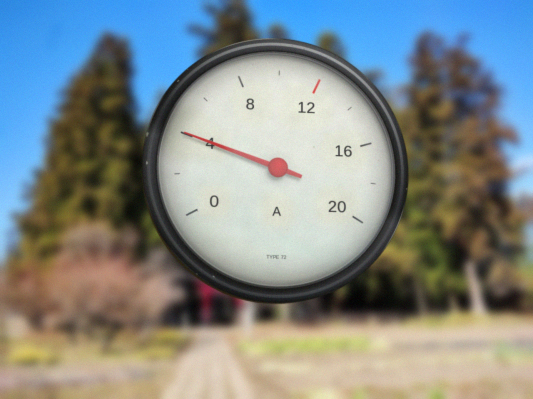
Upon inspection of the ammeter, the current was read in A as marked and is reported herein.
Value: 4 A
